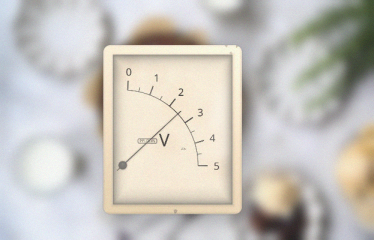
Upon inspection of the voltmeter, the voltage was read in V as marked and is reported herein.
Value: 2.5 V
